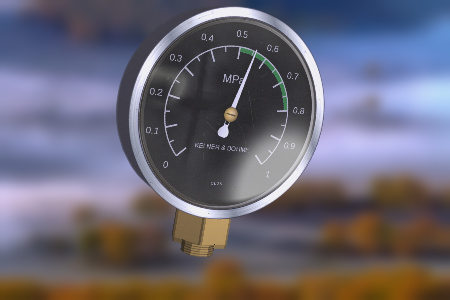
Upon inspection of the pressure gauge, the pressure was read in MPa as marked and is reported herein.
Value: 0.55 MPa
